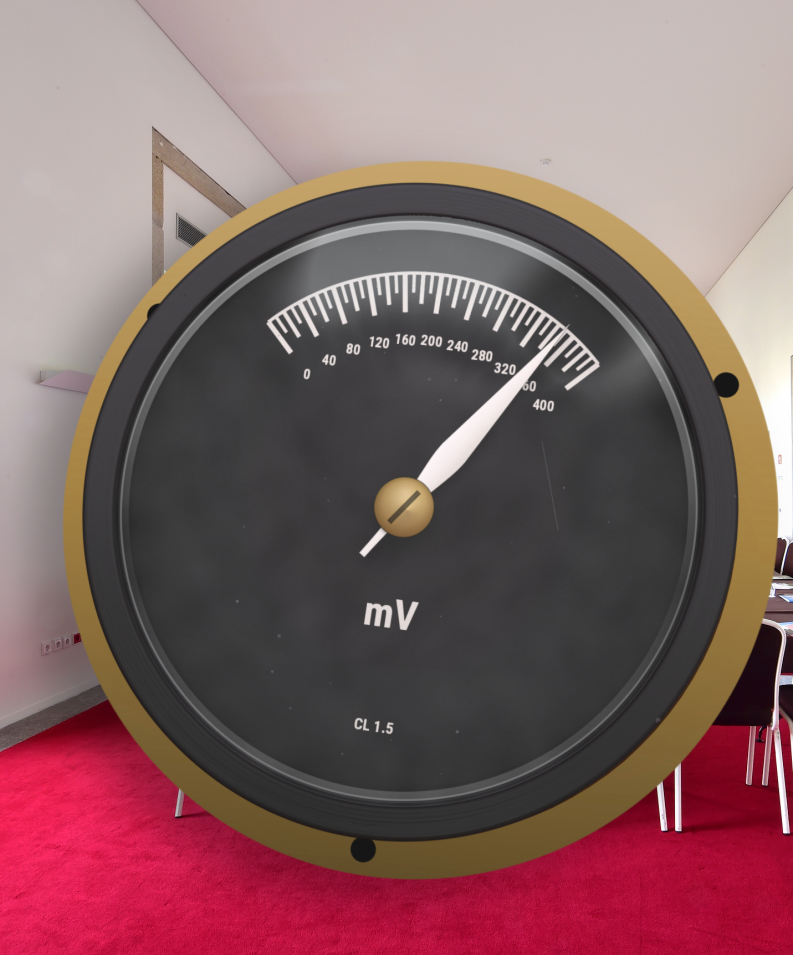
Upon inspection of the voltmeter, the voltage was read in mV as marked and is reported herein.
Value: 350 mV
